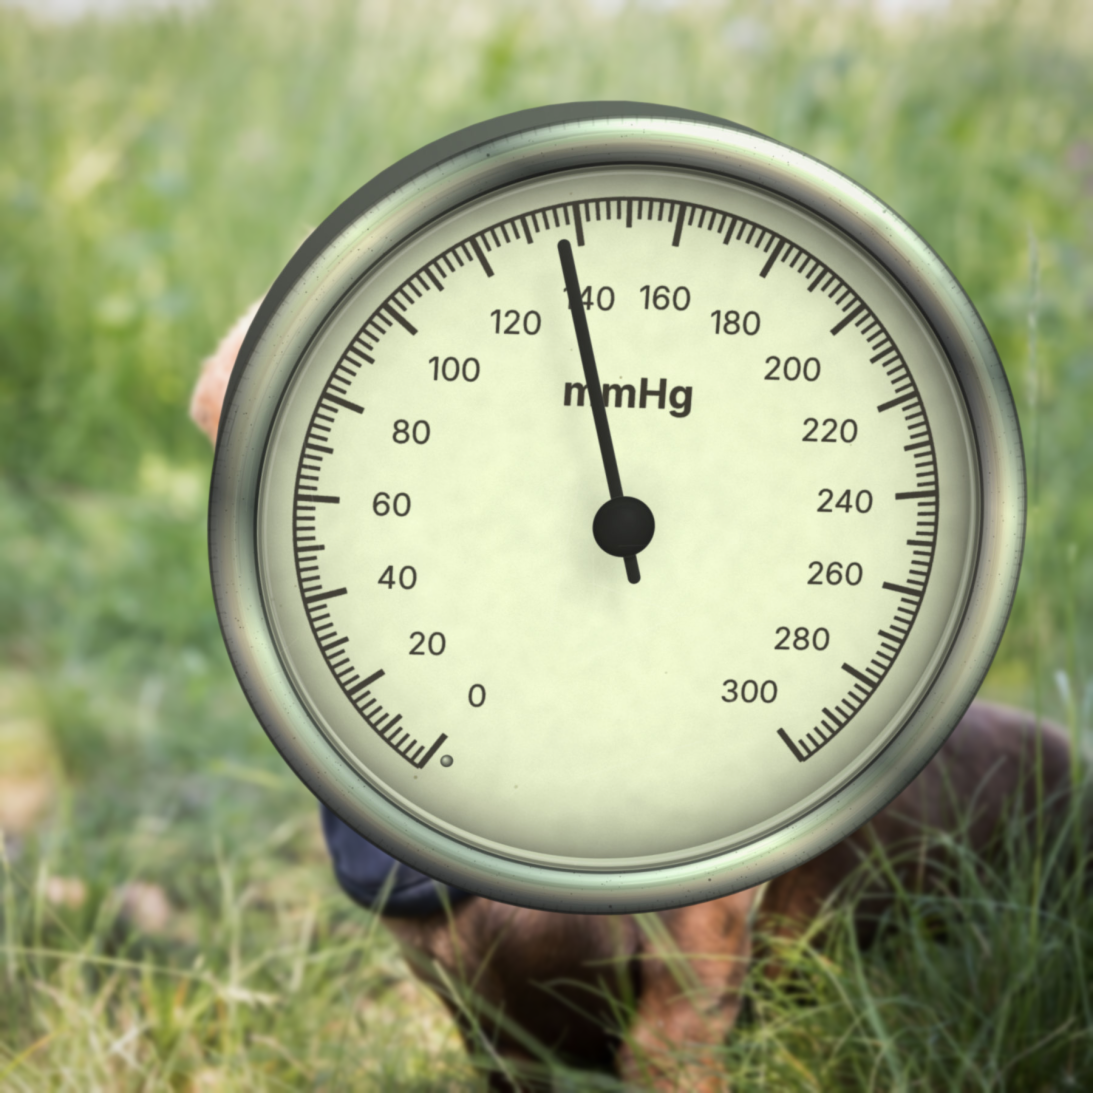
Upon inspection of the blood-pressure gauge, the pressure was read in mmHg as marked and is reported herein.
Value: 136 mmHg
